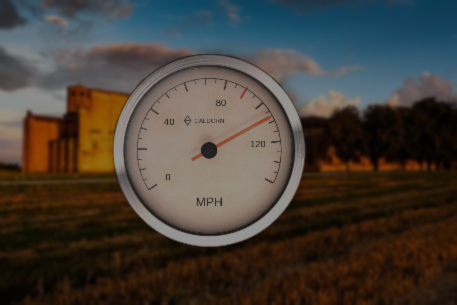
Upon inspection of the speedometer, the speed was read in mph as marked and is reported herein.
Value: 107.5 mph
